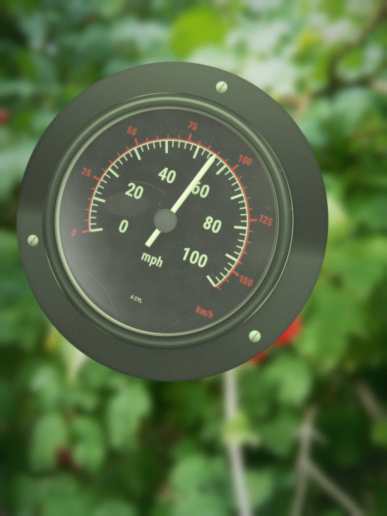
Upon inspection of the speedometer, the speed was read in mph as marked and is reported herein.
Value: 56 mph
